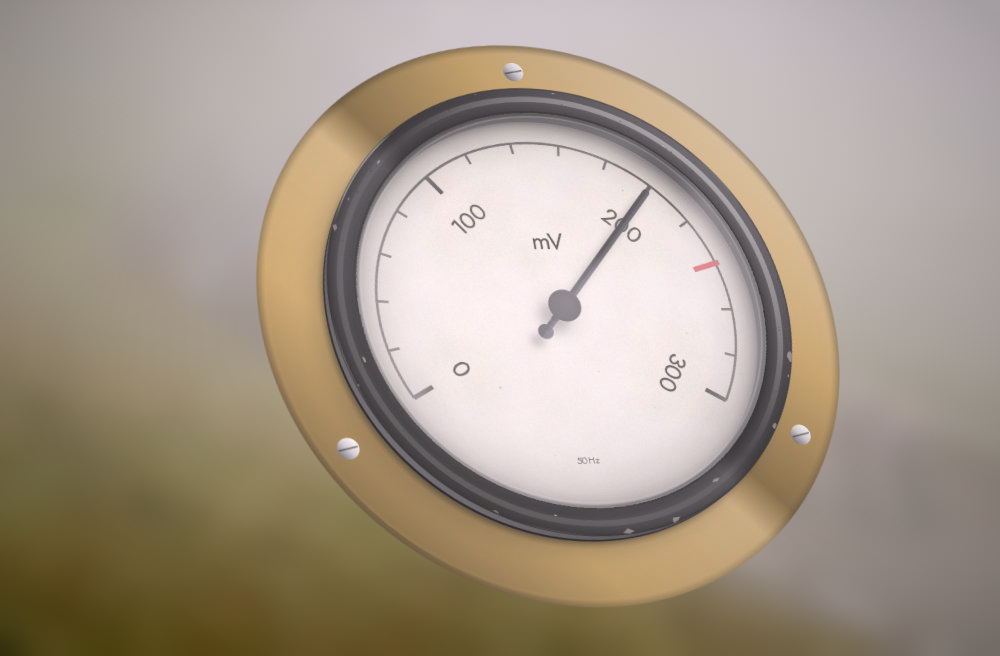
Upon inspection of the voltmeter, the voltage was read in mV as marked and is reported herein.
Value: 200 mV
